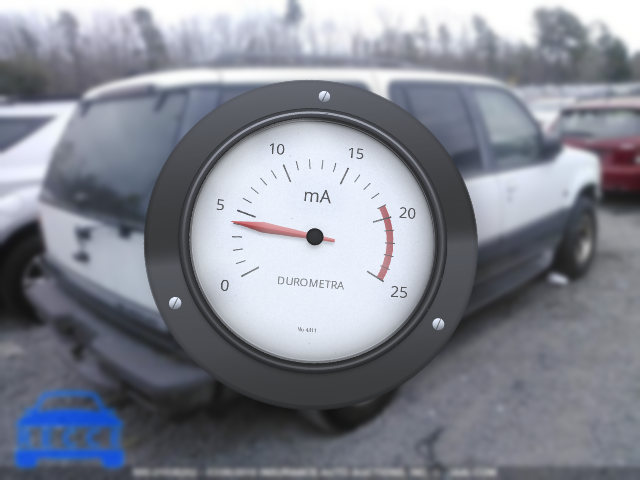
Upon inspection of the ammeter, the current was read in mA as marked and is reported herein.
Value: 4 mA
